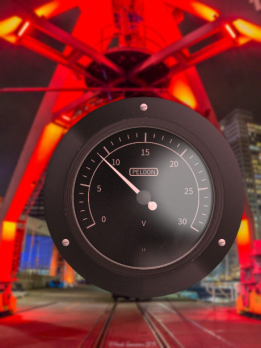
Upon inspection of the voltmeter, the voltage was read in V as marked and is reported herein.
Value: 9 V
